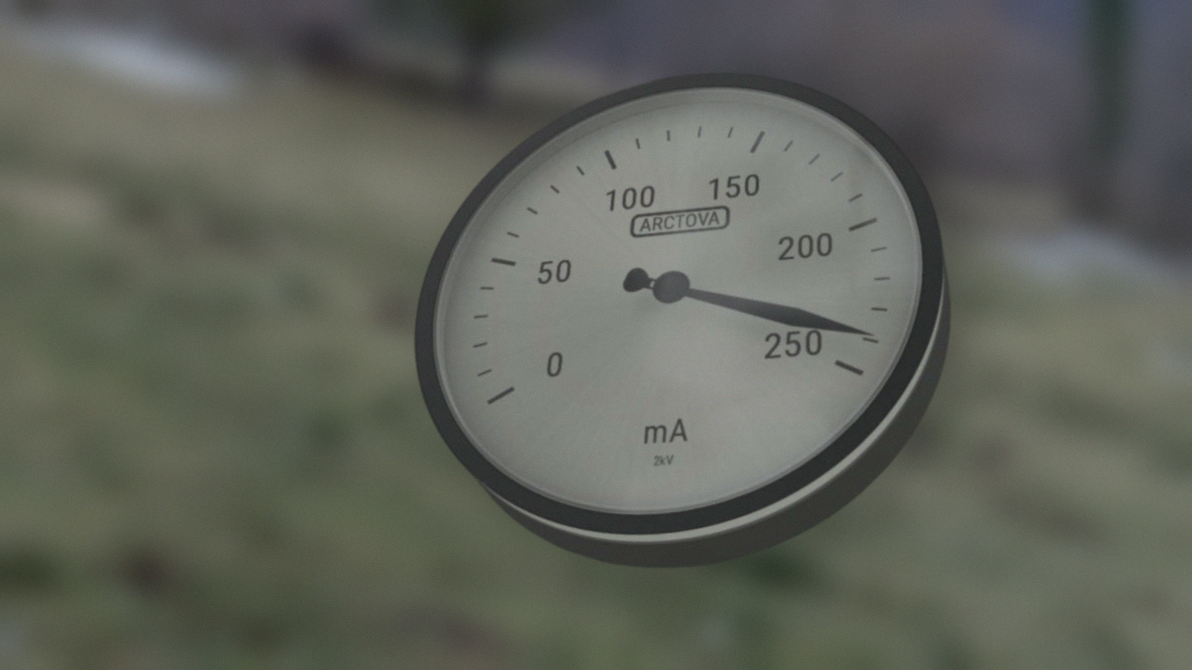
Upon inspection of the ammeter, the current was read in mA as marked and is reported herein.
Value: 240 mA
